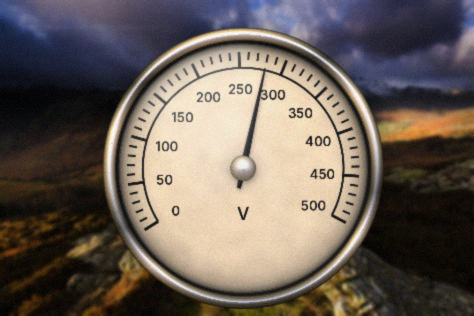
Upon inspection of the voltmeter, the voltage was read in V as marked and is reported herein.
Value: 280 V
